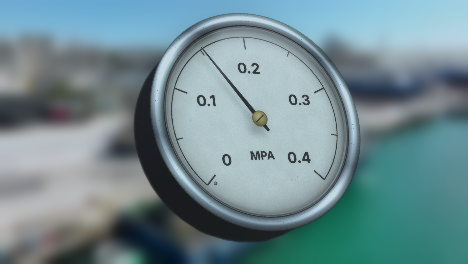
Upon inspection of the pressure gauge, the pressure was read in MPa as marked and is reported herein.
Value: 0.15 MPa
